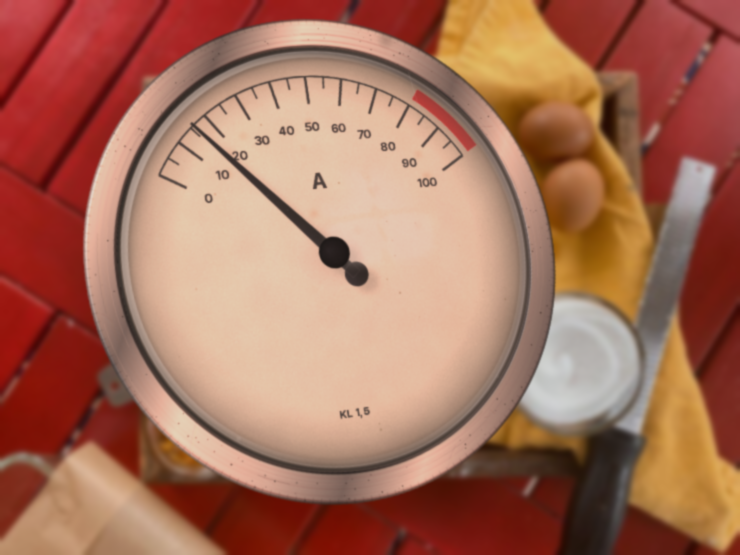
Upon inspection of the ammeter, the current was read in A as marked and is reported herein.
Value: 15 A
